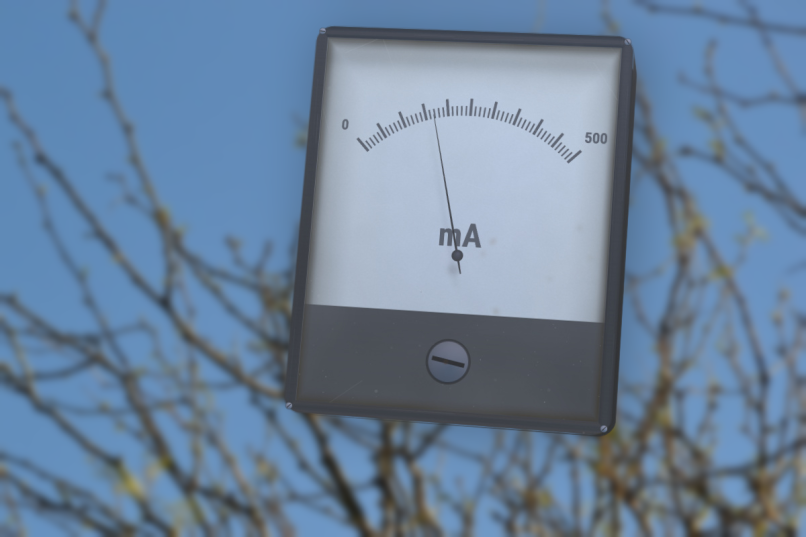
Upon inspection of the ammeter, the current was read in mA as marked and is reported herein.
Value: 170 mA
